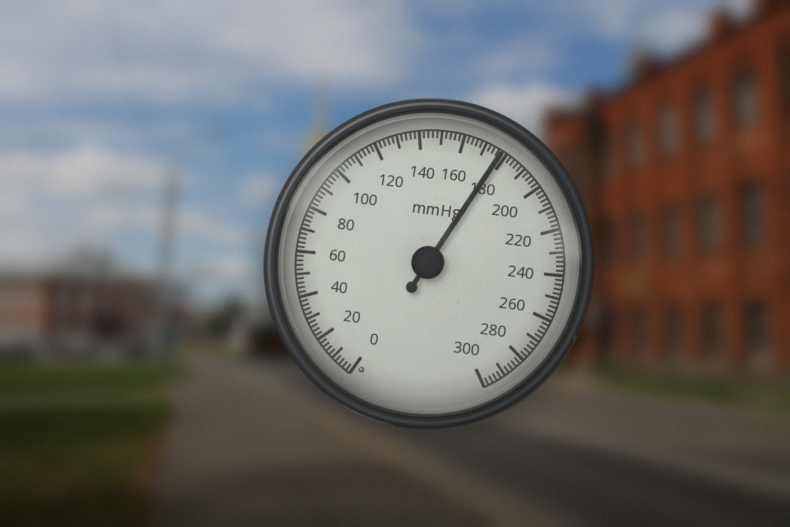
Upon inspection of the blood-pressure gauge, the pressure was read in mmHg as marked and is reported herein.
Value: 178 mmHg
